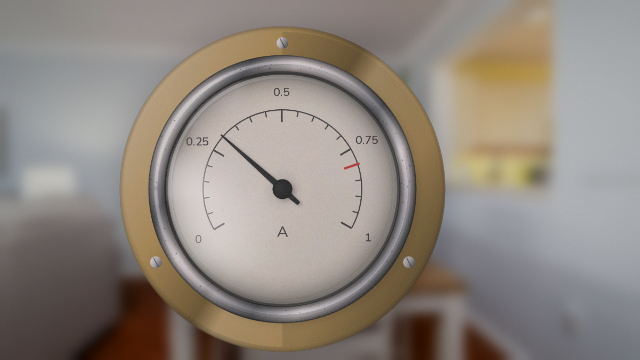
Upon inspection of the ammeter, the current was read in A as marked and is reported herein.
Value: 0.3 A
